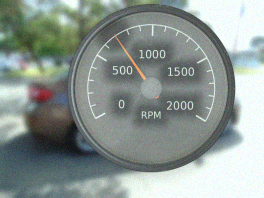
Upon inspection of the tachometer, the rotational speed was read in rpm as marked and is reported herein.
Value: 700 rpm
